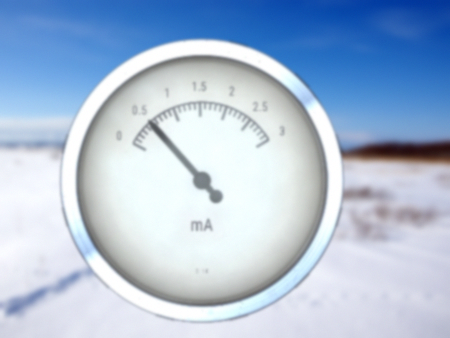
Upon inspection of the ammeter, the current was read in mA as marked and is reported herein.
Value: 0.5 mA
